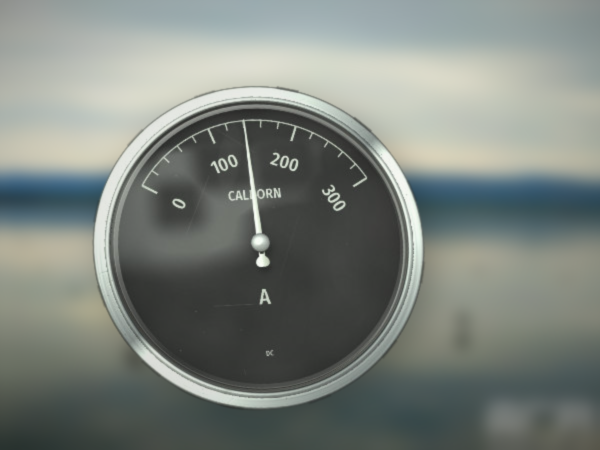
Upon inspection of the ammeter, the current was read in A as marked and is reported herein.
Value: 140 A
